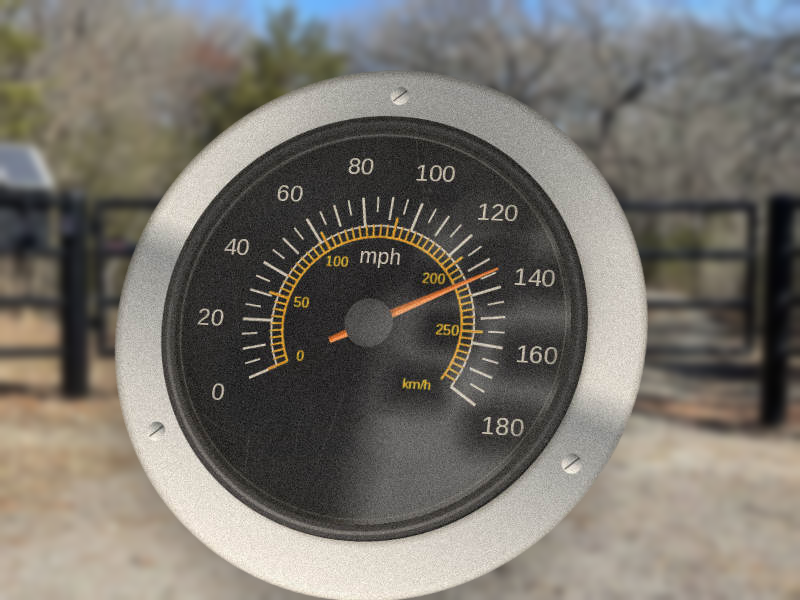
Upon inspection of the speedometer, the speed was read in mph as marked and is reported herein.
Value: 135 mph
